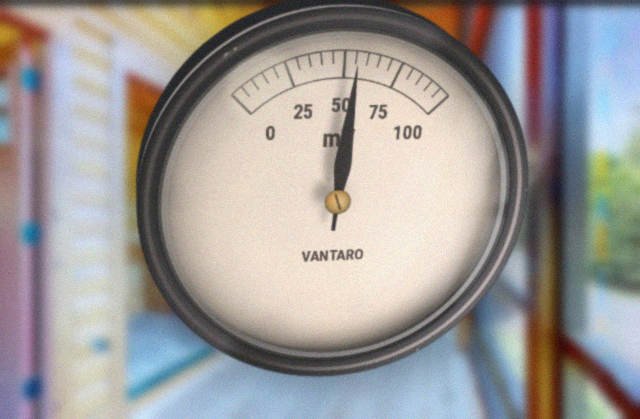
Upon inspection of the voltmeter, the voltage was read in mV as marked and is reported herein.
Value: 55 mV
